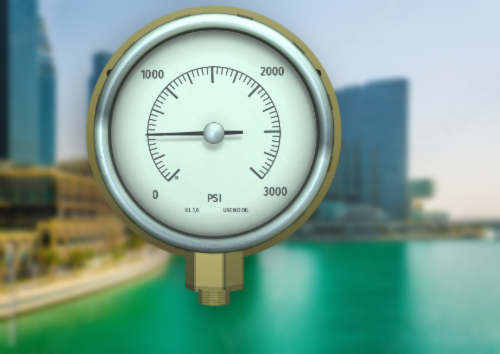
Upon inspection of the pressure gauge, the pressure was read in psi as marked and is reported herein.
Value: 500 psi
